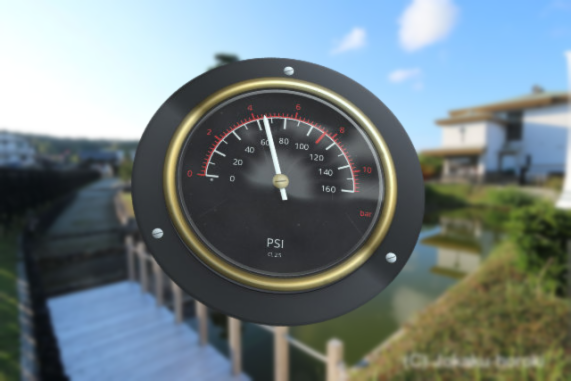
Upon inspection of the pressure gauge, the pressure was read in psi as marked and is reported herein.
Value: 65 psi
